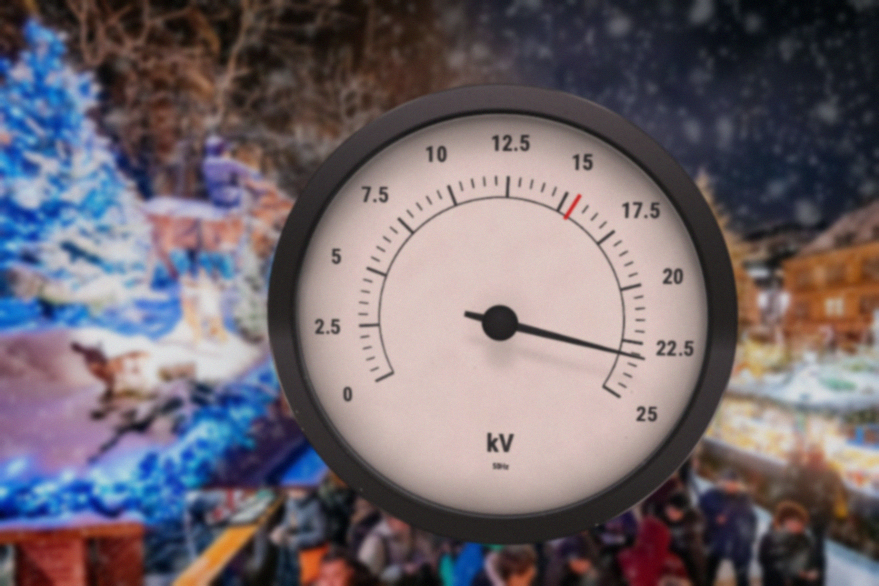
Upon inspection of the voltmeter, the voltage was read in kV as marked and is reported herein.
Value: 23 kV
